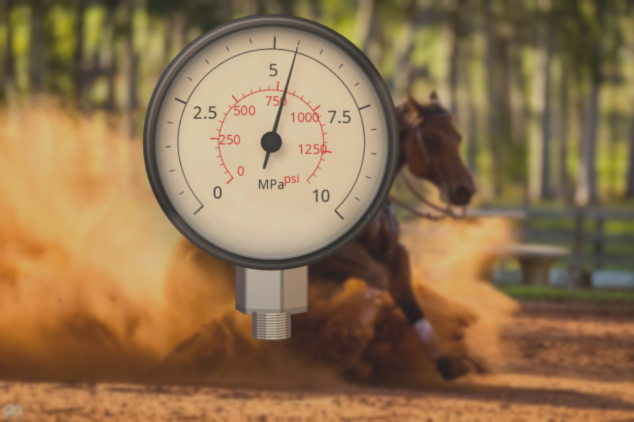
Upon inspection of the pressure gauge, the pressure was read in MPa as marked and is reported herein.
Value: 5.5 MPa
